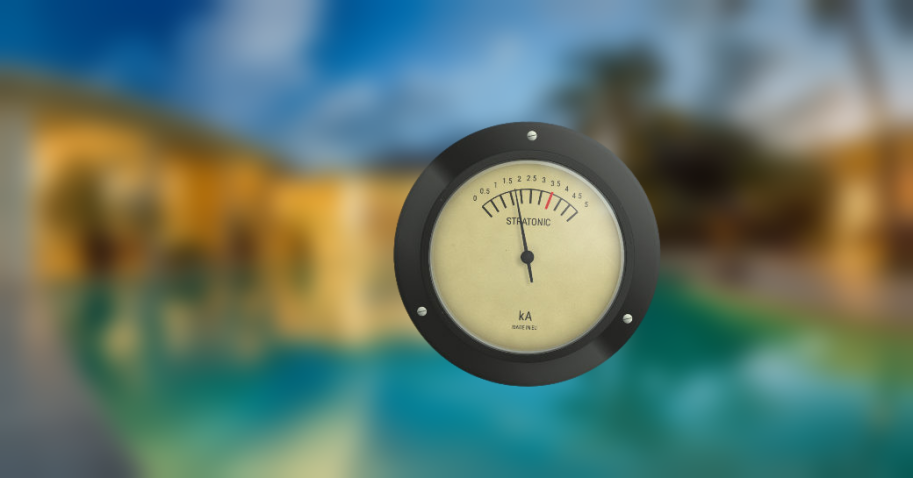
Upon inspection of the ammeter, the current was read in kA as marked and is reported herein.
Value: 1.75 kA
